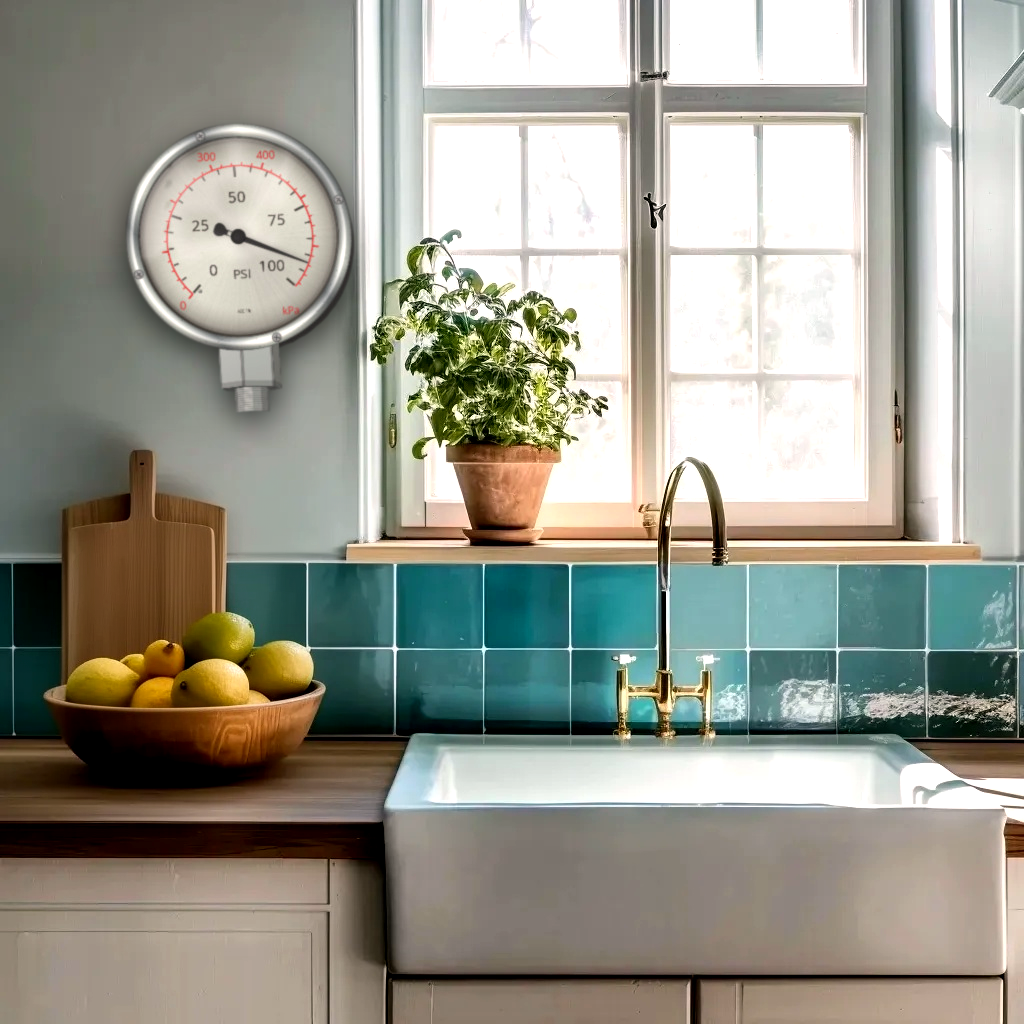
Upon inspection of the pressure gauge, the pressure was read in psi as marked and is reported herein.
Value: 92.5 psi
